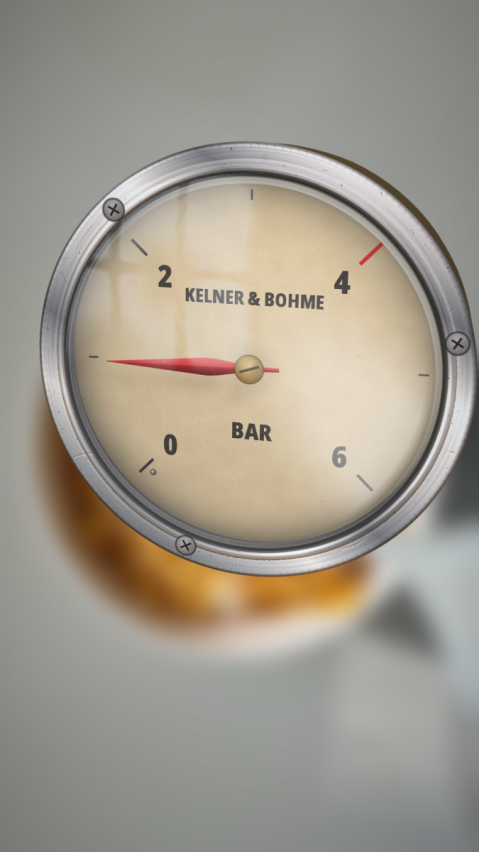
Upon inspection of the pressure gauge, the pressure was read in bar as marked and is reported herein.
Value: 1 bar
